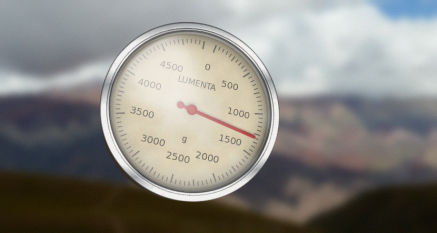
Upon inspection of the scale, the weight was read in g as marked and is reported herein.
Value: 1300 g
